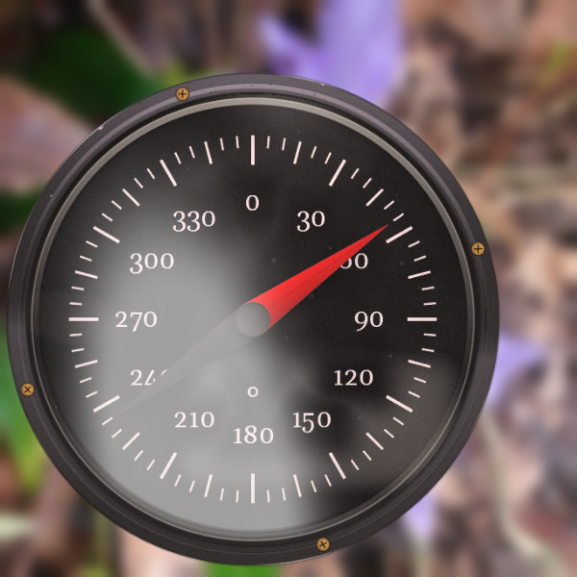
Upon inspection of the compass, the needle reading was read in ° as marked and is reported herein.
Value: 55 °
